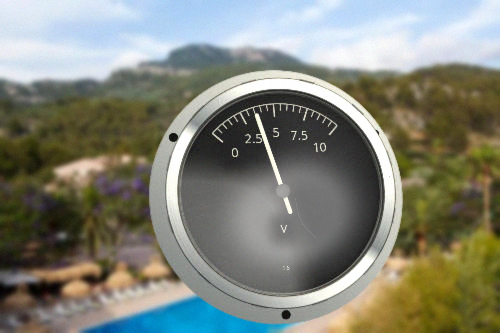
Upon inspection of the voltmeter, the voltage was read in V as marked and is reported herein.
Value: 3.5 V
